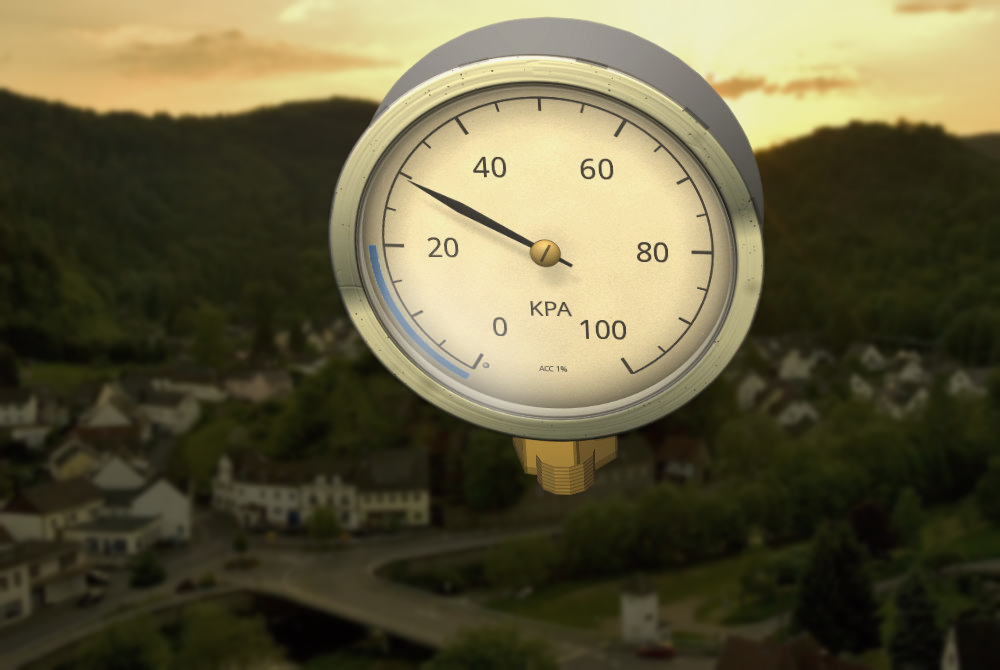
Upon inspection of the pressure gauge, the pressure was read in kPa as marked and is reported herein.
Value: 30 kPa
